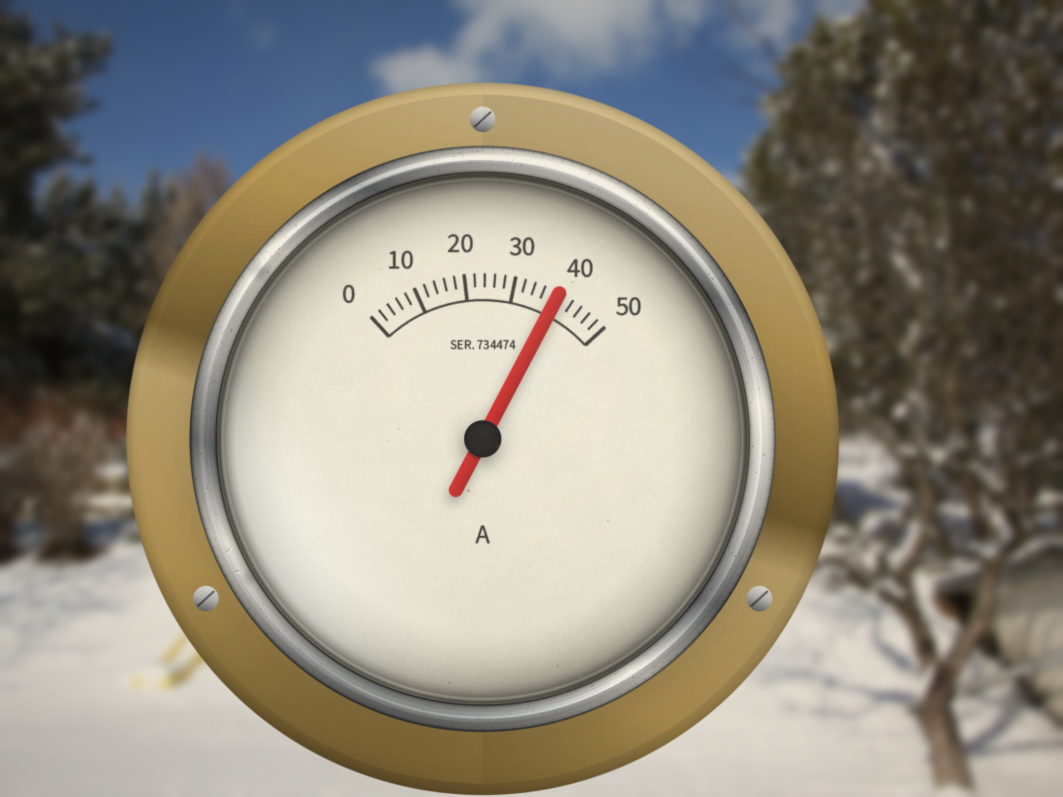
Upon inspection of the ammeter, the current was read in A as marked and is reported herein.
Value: 39 A
